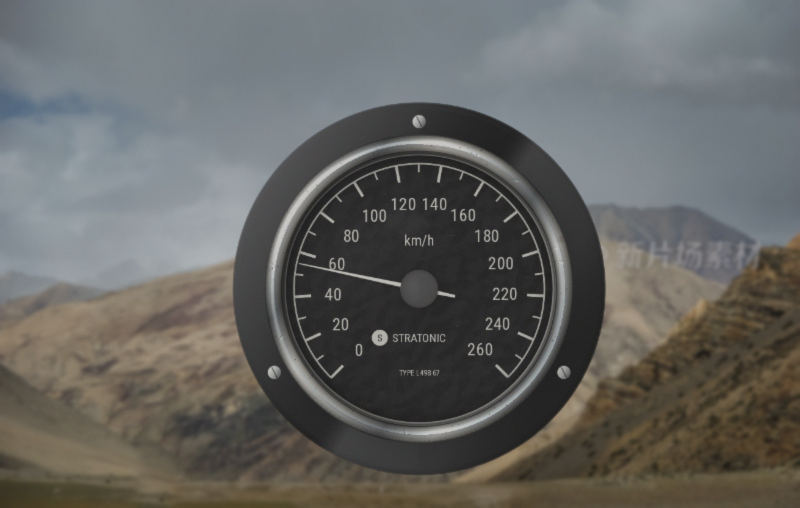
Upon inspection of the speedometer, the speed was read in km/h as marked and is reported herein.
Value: 55 km/h
